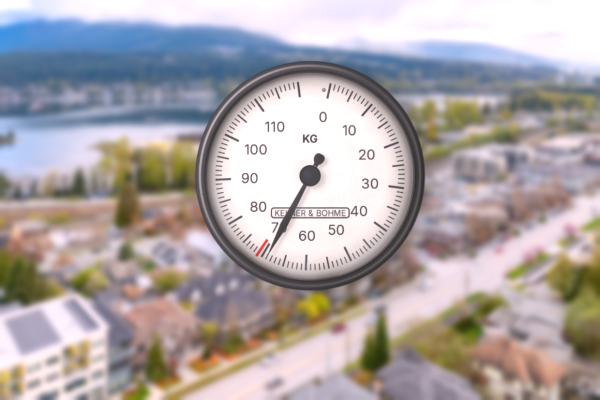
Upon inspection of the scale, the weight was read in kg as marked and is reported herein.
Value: 69 kg
